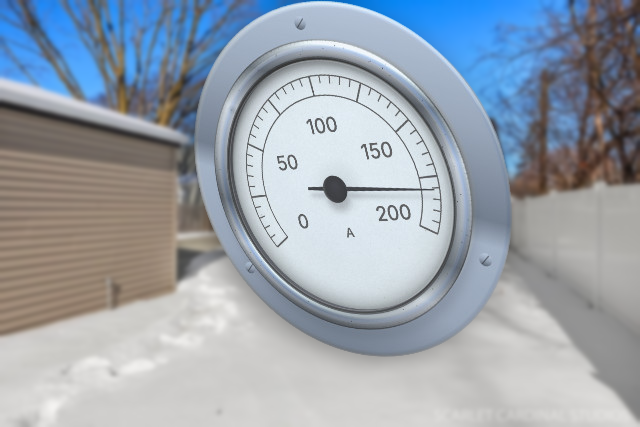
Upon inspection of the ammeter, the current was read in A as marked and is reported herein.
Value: 180 A
